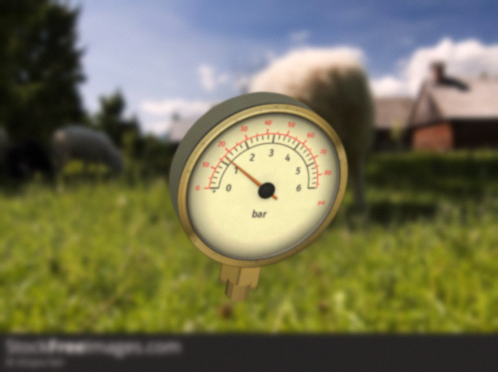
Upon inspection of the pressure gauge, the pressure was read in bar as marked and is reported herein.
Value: 1.2 bar
